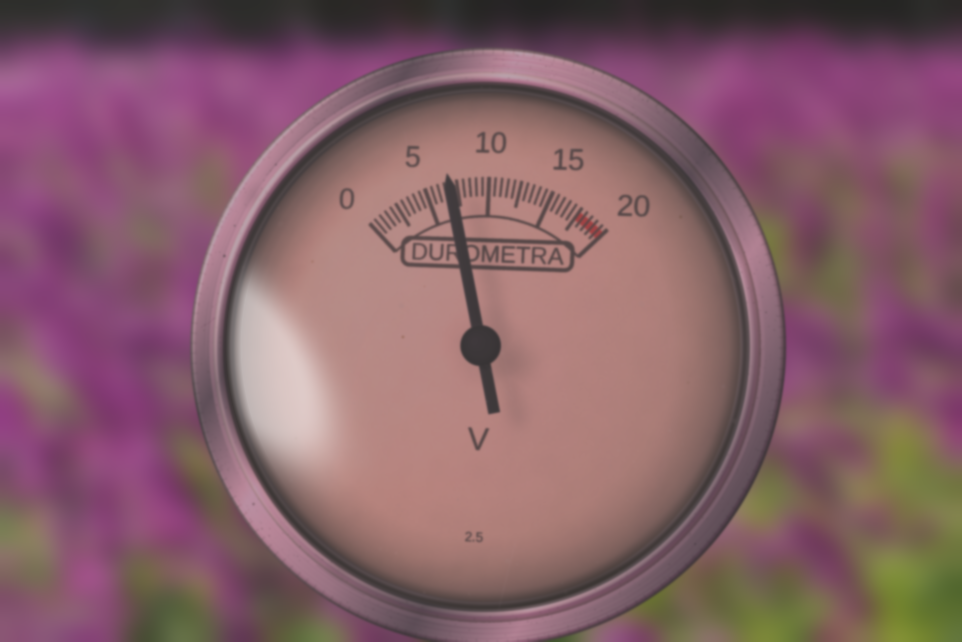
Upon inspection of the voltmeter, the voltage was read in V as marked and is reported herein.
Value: 7 V
